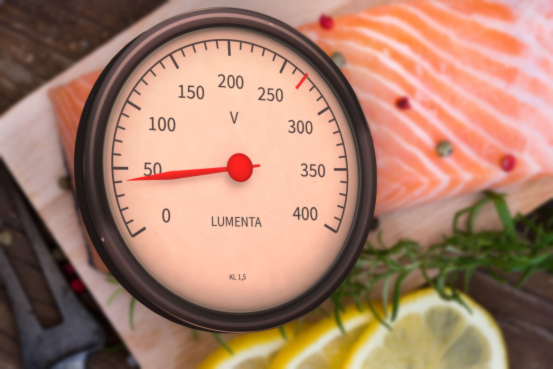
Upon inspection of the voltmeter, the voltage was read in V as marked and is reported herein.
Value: 40 V
